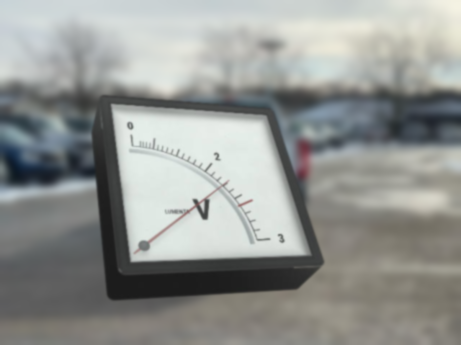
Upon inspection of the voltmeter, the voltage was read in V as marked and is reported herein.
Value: 2.3 V
